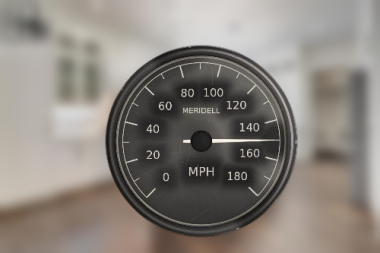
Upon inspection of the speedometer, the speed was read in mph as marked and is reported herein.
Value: 150 mph
